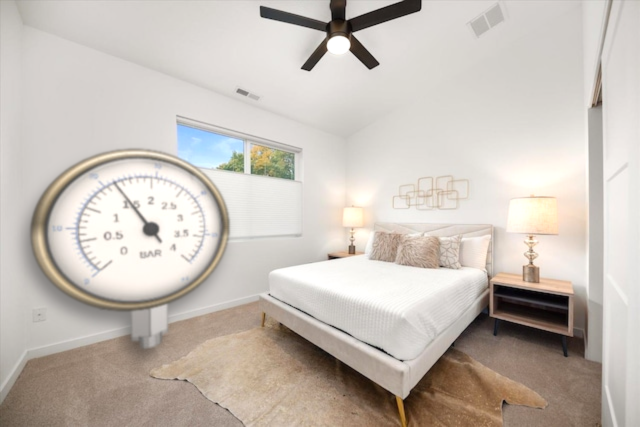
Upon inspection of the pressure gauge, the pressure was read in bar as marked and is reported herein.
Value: 1.5 bar
